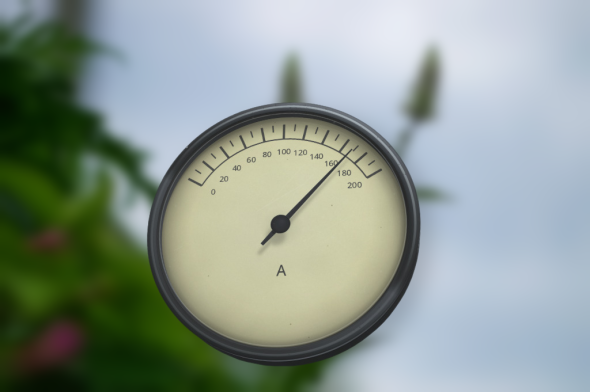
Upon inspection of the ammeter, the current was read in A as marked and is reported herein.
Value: 170 A
